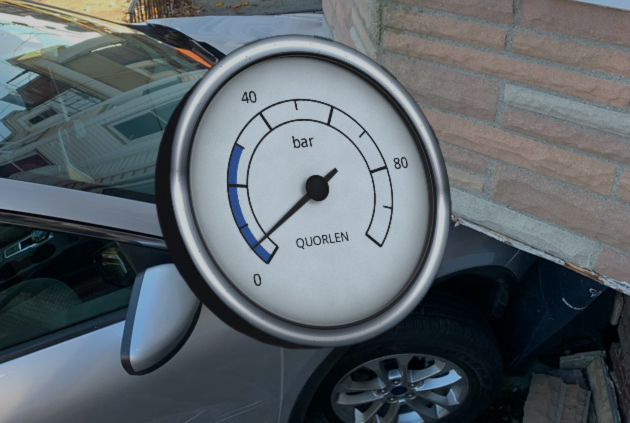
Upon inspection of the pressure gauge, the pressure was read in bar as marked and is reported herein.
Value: 5 bar
